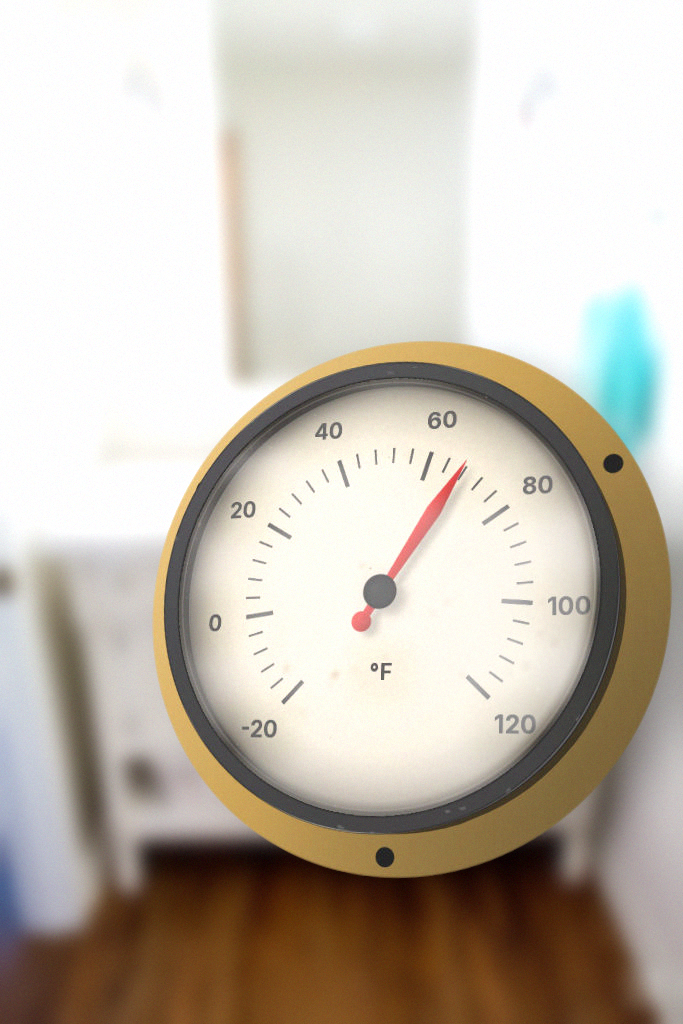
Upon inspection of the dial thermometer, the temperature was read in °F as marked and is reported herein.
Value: 68 °F
